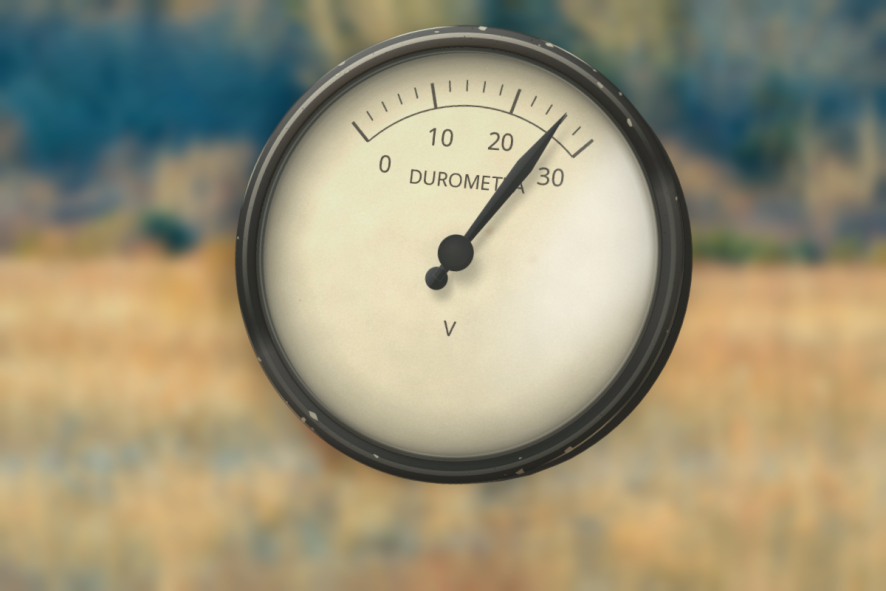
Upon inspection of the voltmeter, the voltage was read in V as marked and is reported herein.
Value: 26 V
